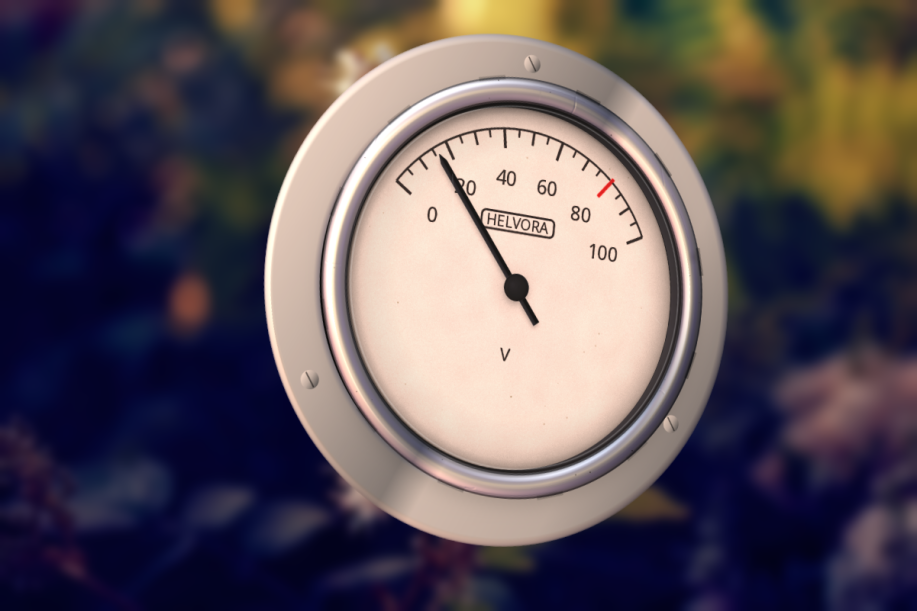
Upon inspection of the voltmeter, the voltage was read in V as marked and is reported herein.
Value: 15 V
